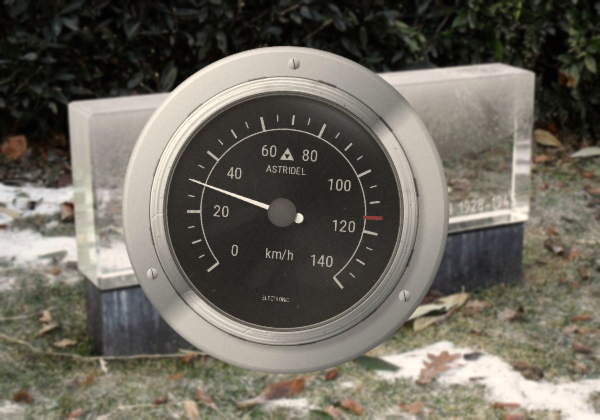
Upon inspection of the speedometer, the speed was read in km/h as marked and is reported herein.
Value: 30 km/h
